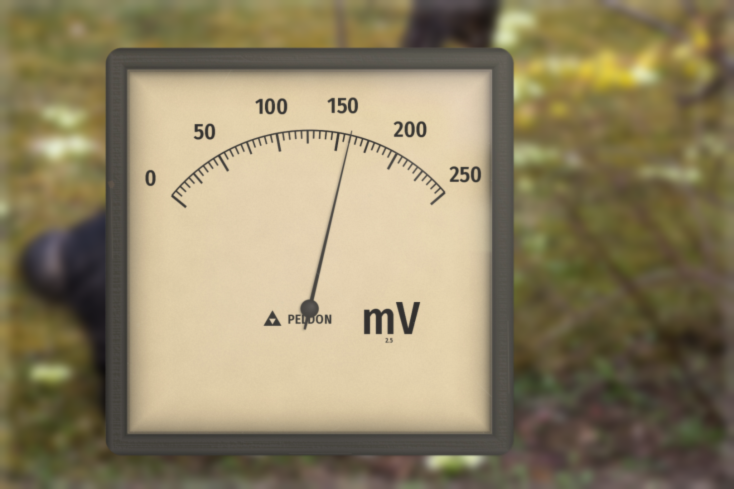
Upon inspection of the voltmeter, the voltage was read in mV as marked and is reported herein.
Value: 160 mV
